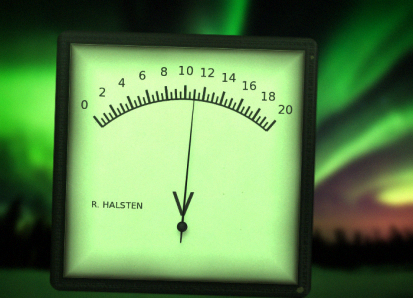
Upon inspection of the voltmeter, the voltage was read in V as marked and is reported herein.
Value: 11 V
